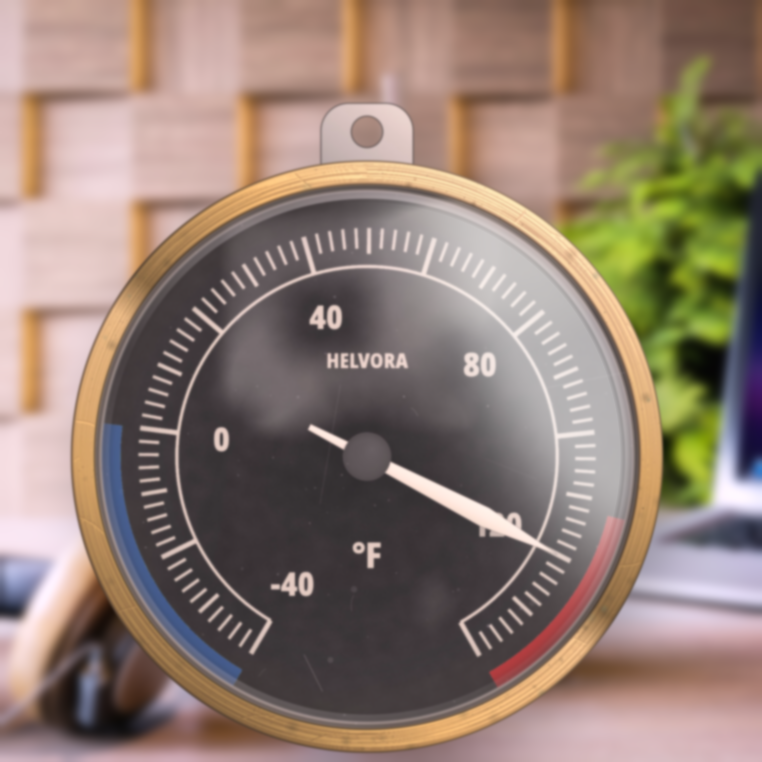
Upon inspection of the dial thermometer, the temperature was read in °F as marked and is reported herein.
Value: 120 °F
